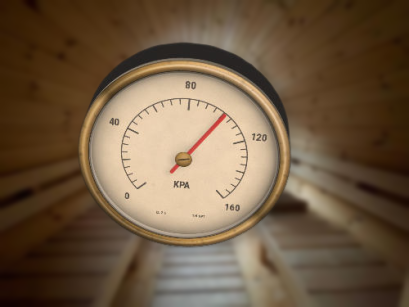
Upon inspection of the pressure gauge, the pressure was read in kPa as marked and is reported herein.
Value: 100 kPa
